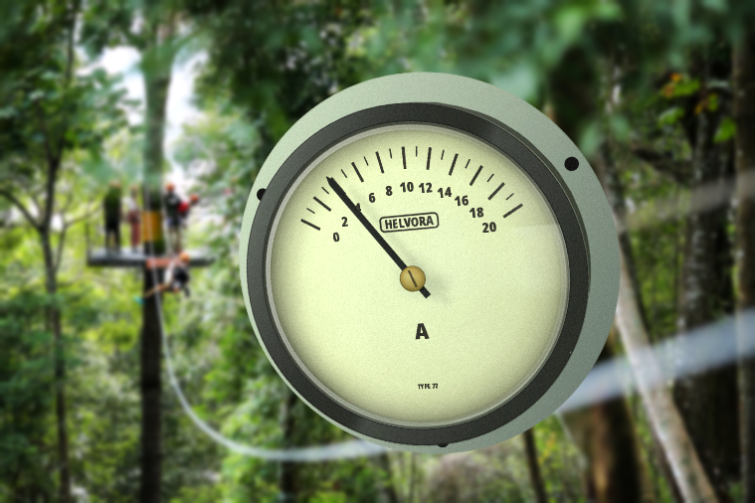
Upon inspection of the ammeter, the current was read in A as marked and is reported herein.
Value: 4 A
